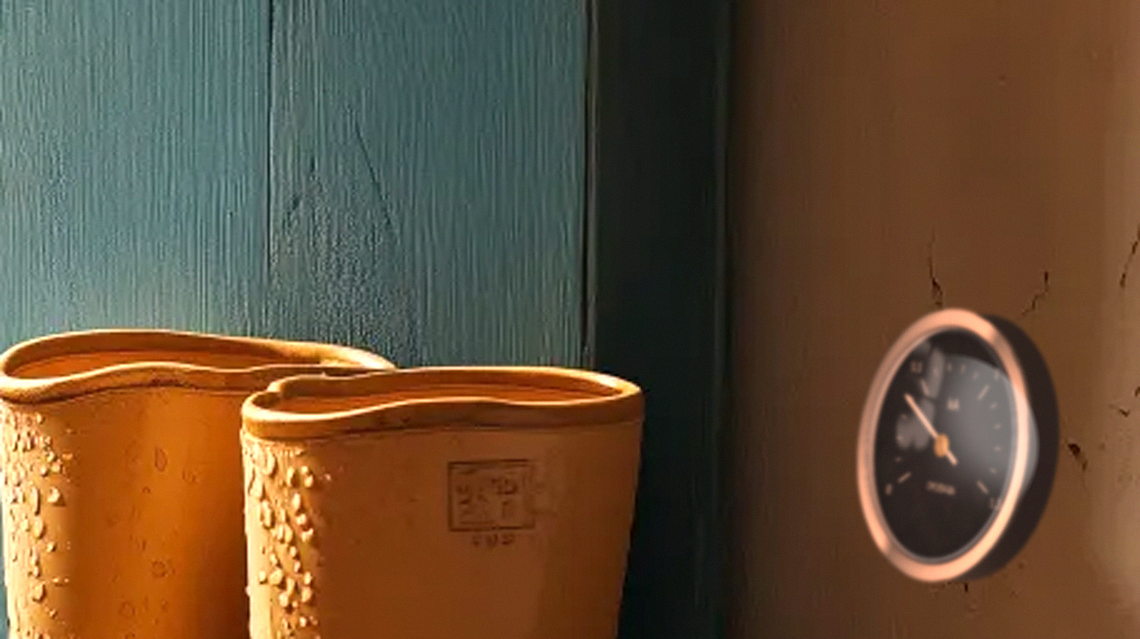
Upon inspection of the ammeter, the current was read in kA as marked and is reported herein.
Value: 0.4 kA
